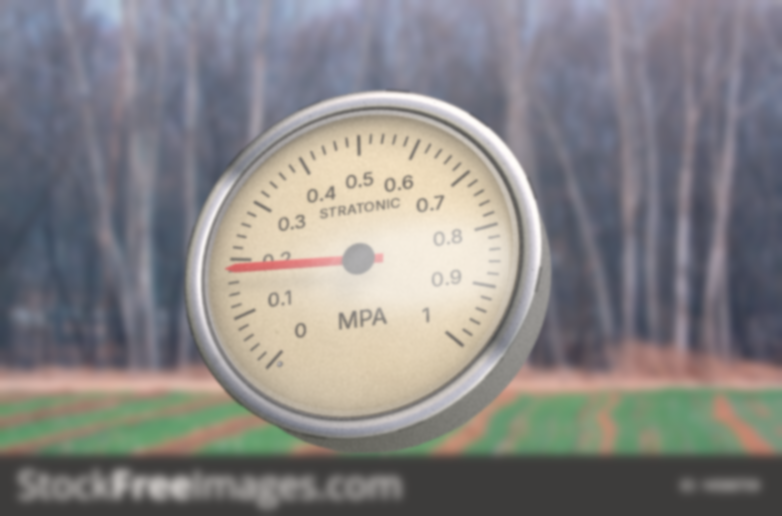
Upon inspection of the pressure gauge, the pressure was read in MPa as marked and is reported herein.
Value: 0.18 MPa
